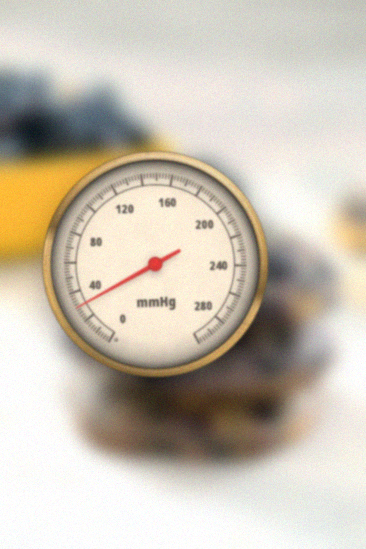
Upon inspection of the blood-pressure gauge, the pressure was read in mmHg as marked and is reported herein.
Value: 30 mmHg
